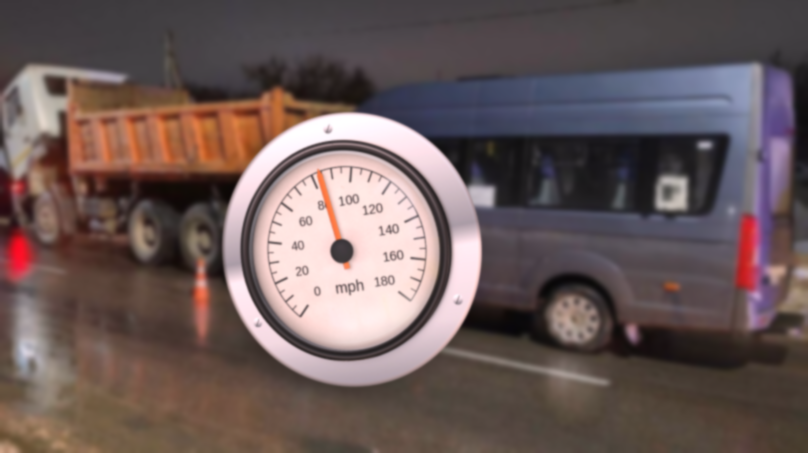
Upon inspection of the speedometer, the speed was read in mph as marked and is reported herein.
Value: 85 mph
